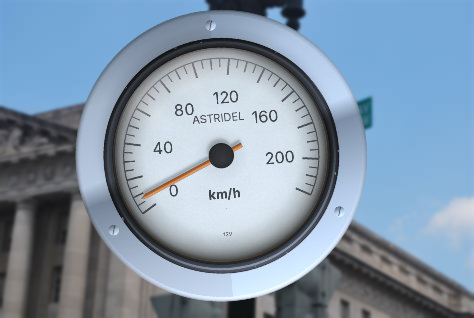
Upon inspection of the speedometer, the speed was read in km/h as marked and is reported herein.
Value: 7.5 km/h
